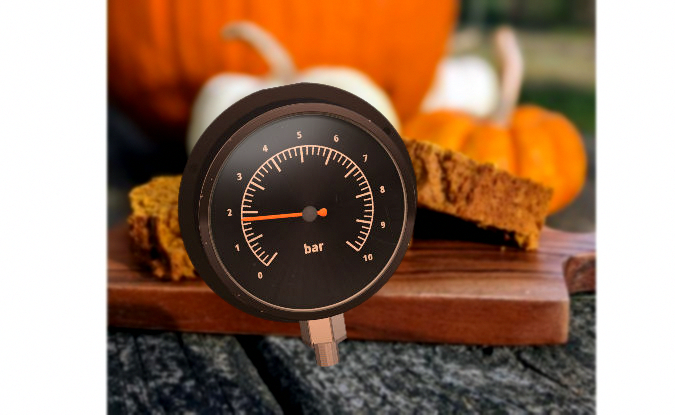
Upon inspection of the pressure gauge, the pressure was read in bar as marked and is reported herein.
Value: 1.8 bar
